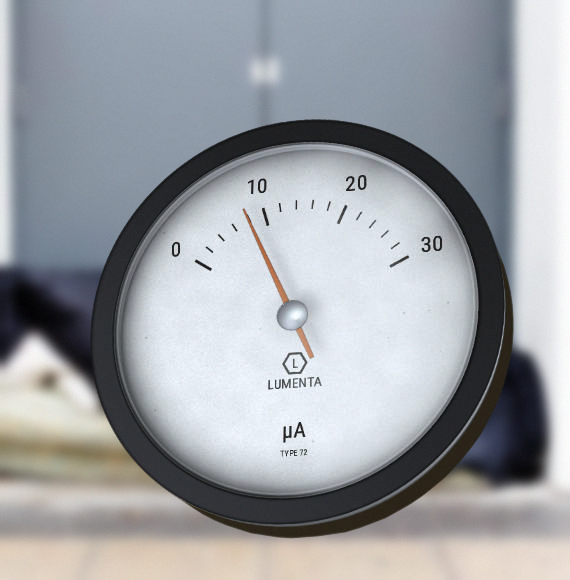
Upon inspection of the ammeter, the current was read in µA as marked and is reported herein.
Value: 8 µA
